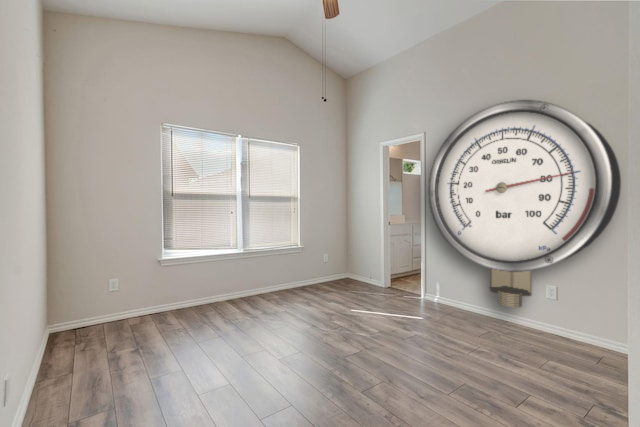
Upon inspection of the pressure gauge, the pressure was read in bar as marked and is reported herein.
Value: 80 bar
